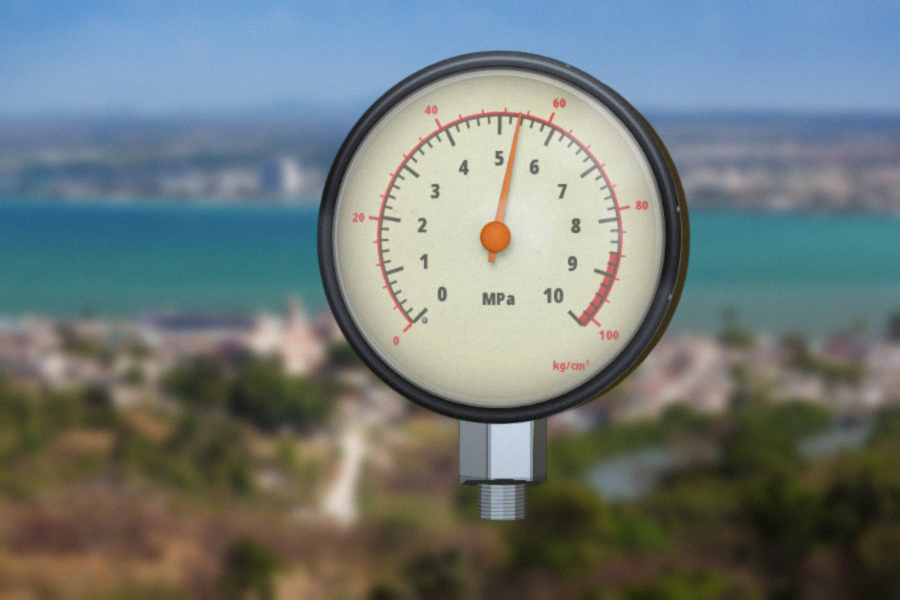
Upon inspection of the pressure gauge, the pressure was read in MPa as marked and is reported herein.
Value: 5.4 MPa
